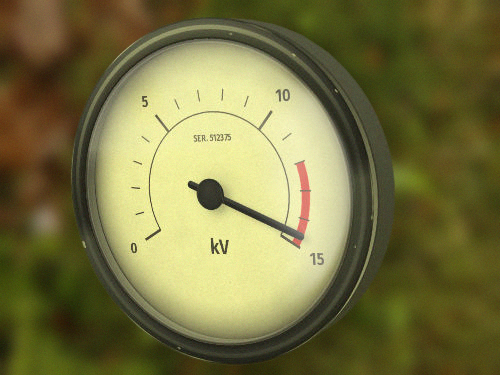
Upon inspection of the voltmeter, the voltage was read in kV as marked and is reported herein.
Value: 14.5 kV
